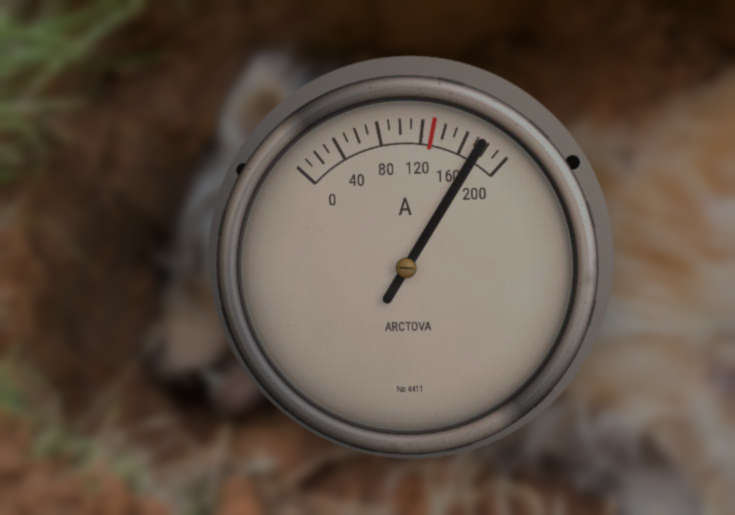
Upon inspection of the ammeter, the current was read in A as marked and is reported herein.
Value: 175 A
